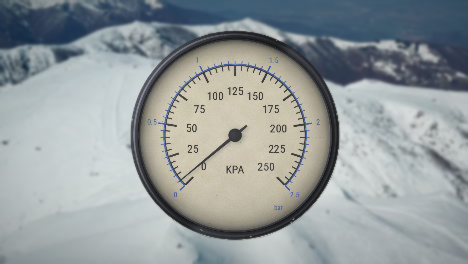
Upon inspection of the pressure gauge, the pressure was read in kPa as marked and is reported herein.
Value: 5 kPa
